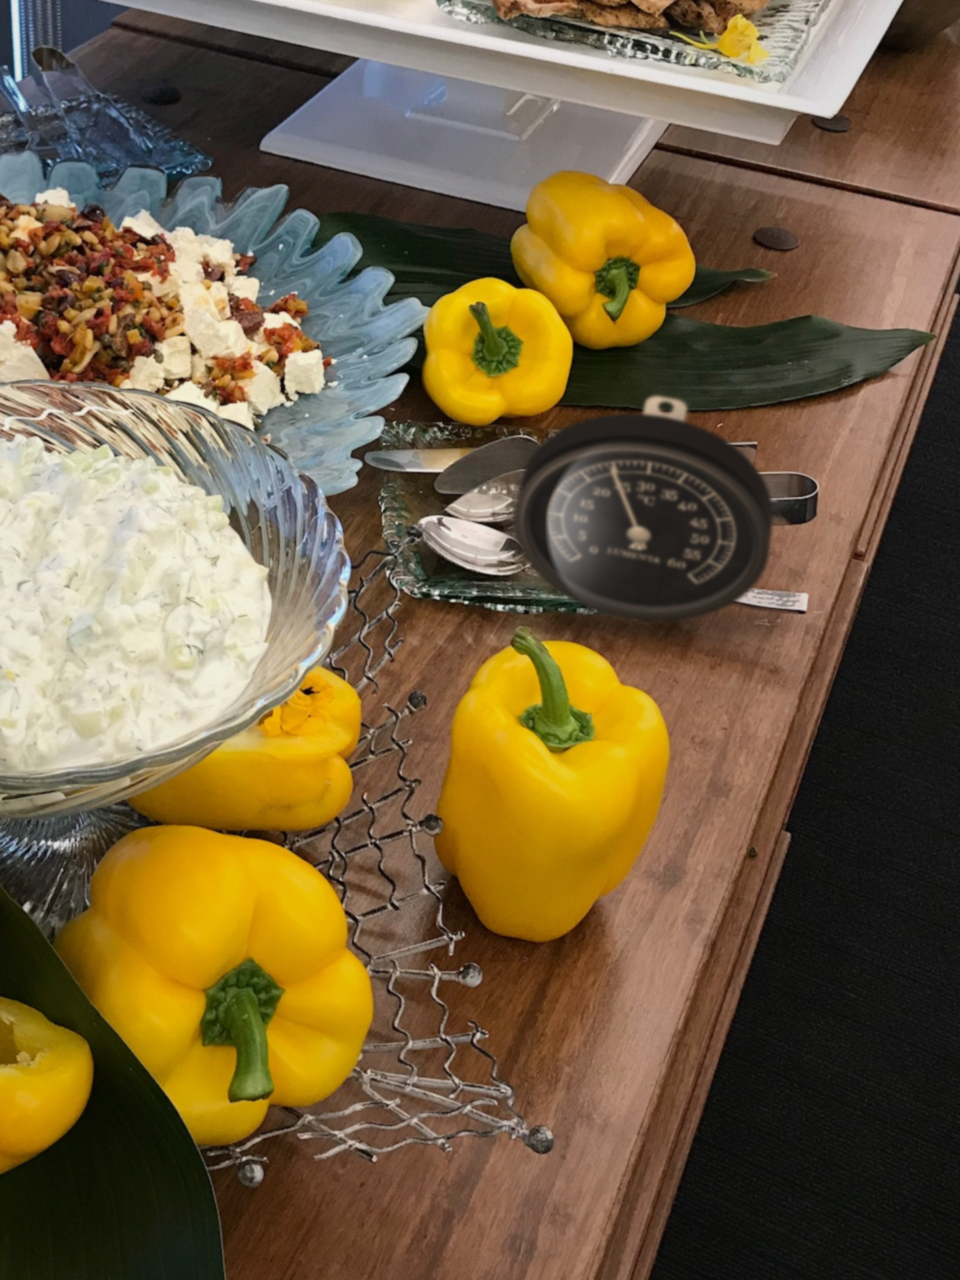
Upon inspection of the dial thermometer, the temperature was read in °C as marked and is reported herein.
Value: 25 °C
